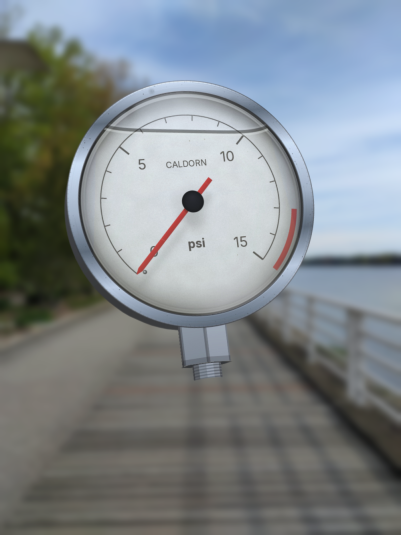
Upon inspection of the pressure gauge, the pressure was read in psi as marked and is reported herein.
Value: 0 psi
